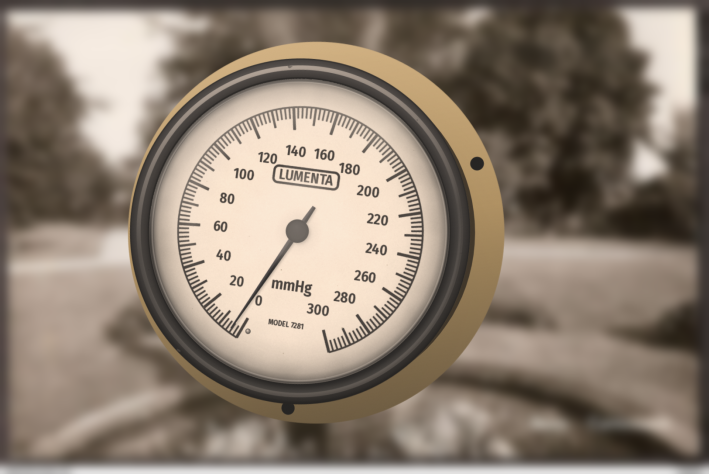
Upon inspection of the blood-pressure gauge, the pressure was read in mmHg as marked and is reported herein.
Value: 4 mmHg
